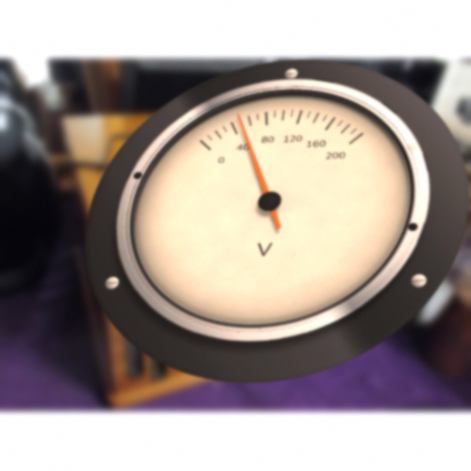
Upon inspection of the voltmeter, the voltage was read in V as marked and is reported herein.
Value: 50 V
